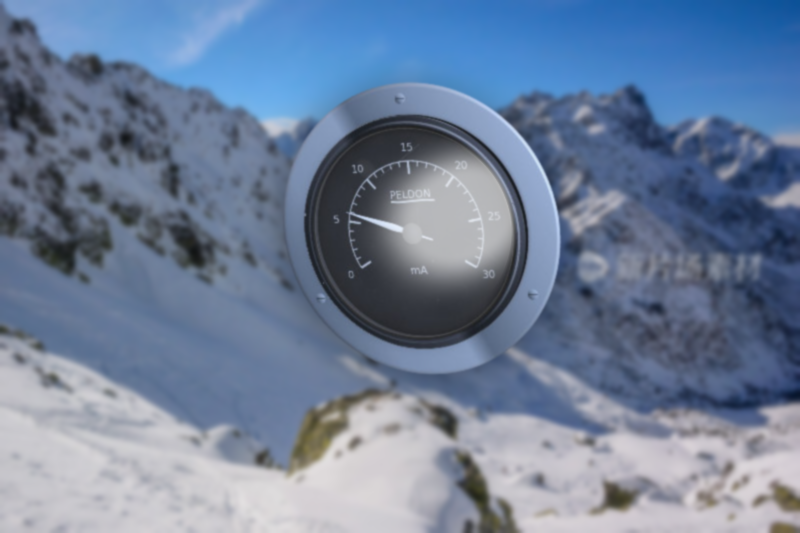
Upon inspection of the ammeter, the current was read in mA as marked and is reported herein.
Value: 6 mA
